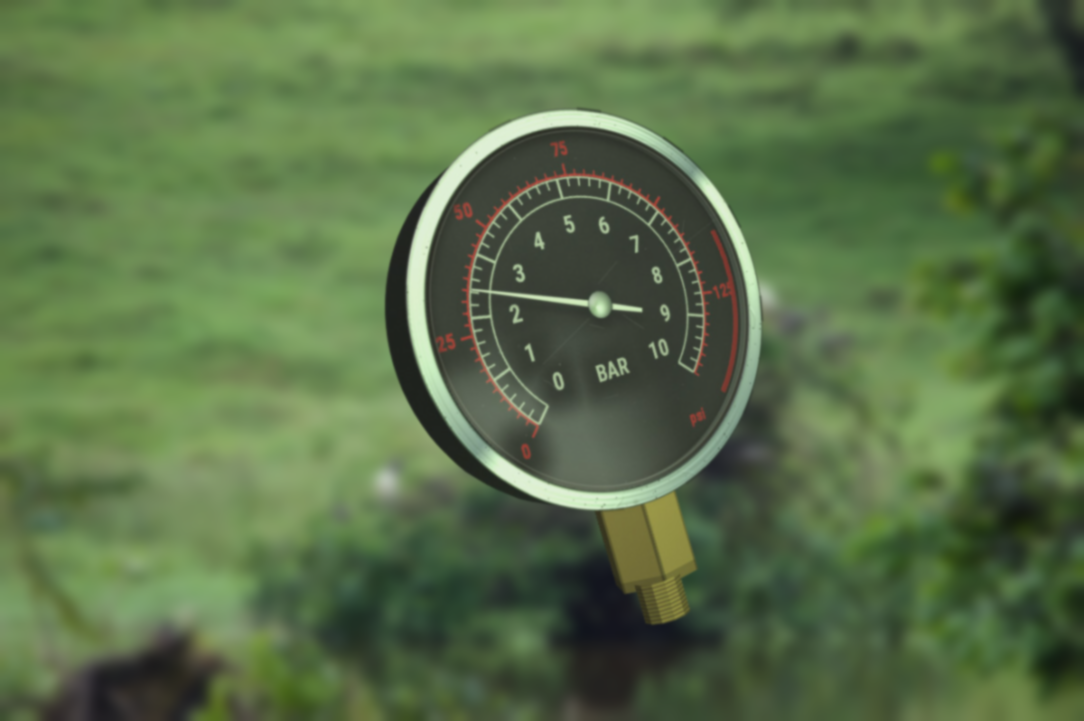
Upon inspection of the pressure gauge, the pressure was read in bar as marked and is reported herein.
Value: 2.4 bar
